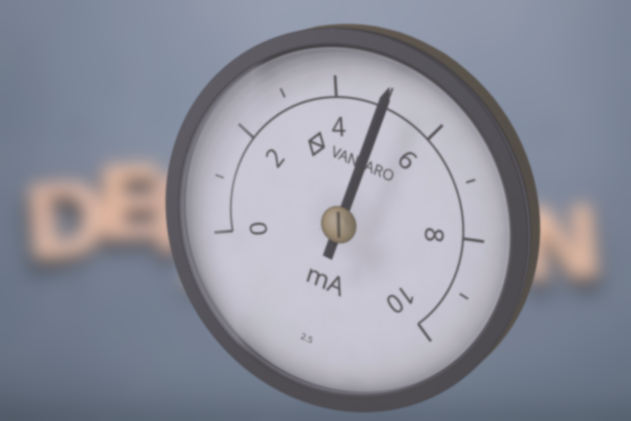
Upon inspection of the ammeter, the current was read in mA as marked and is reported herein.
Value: 5 mA
